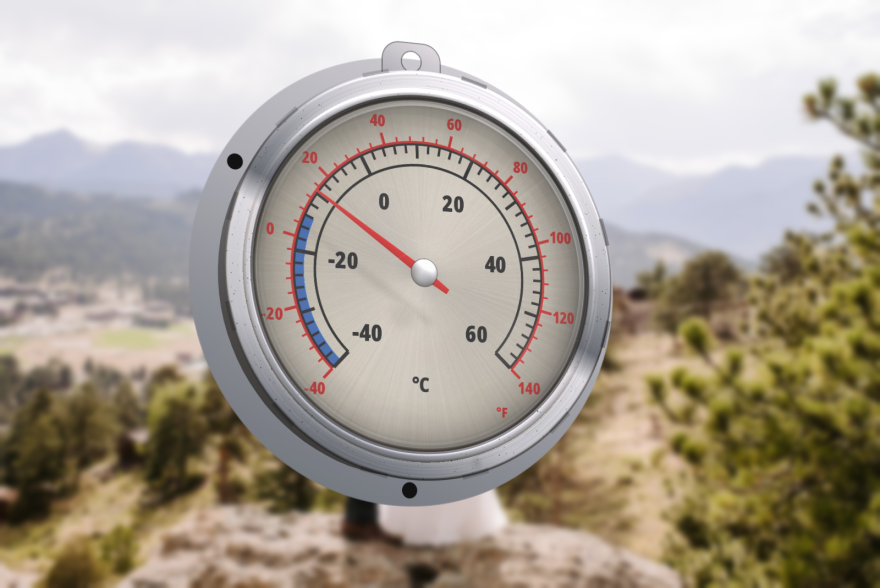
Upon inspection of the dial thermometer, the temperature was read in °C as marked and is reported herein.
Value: -10 °C
